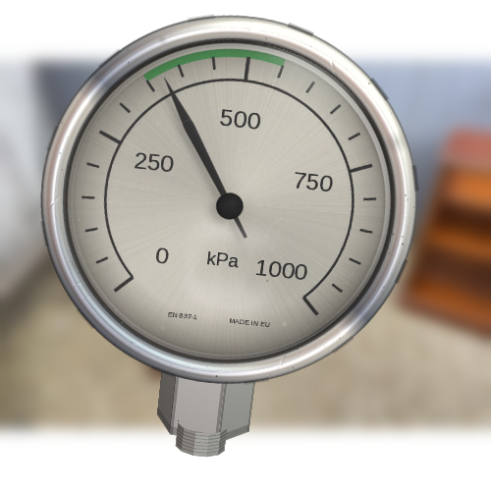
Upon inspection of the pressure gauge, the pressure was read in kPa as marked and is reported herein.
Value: 375 kPa
